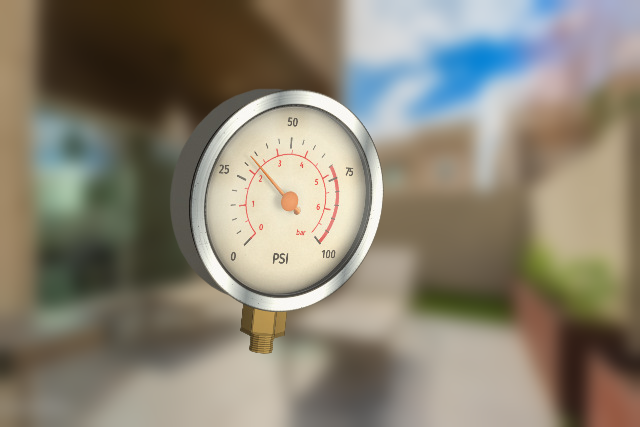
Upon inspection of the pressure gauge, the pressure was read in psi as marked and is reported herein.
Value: 32.5 psi
